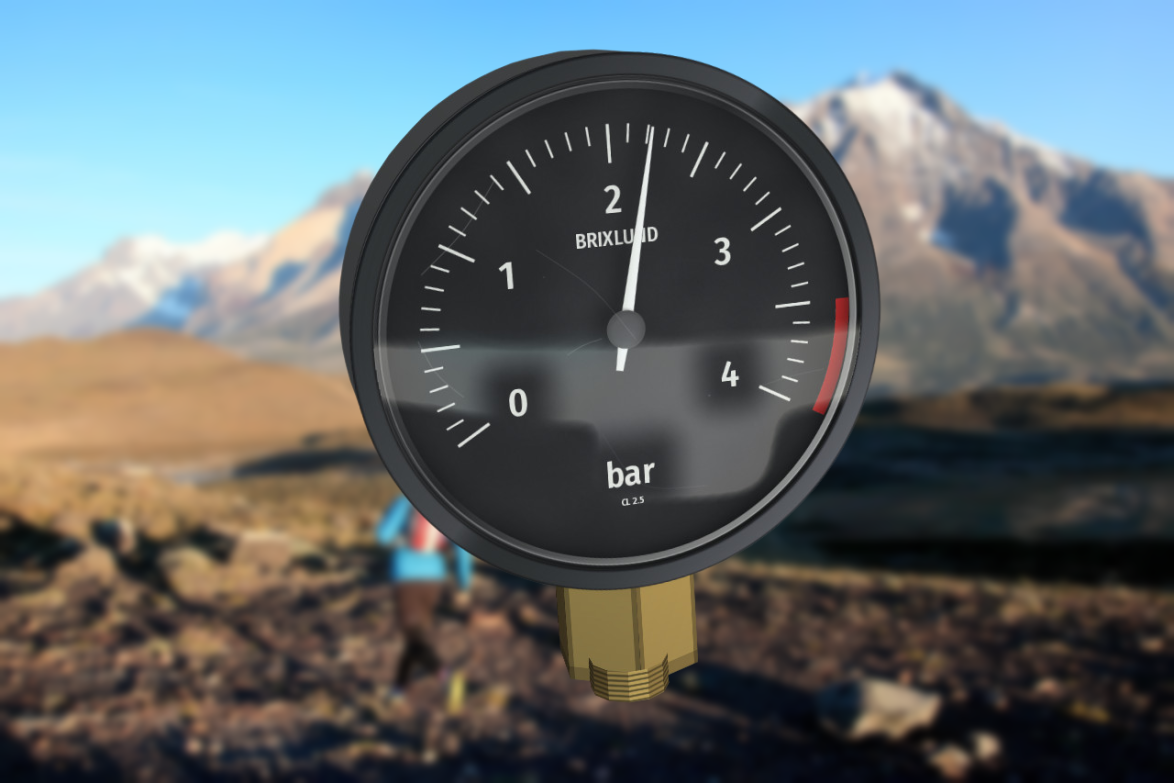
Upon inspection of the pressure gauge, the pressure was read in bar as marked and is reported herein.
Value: 2.2 bar
